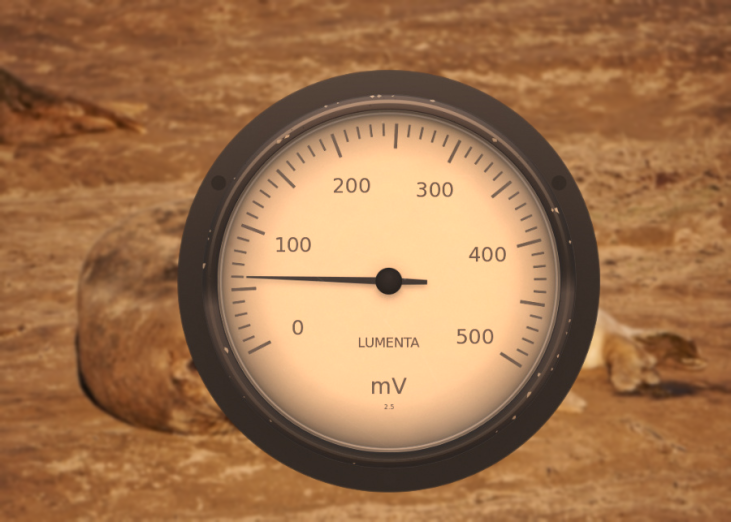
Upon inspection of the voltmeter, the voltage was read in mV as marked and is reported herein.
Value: 60 mV
